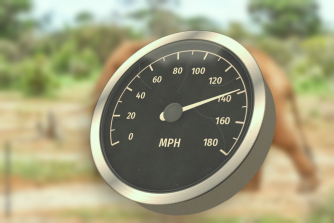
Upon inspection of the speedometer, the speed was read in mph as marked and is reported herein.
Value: 140 mph
